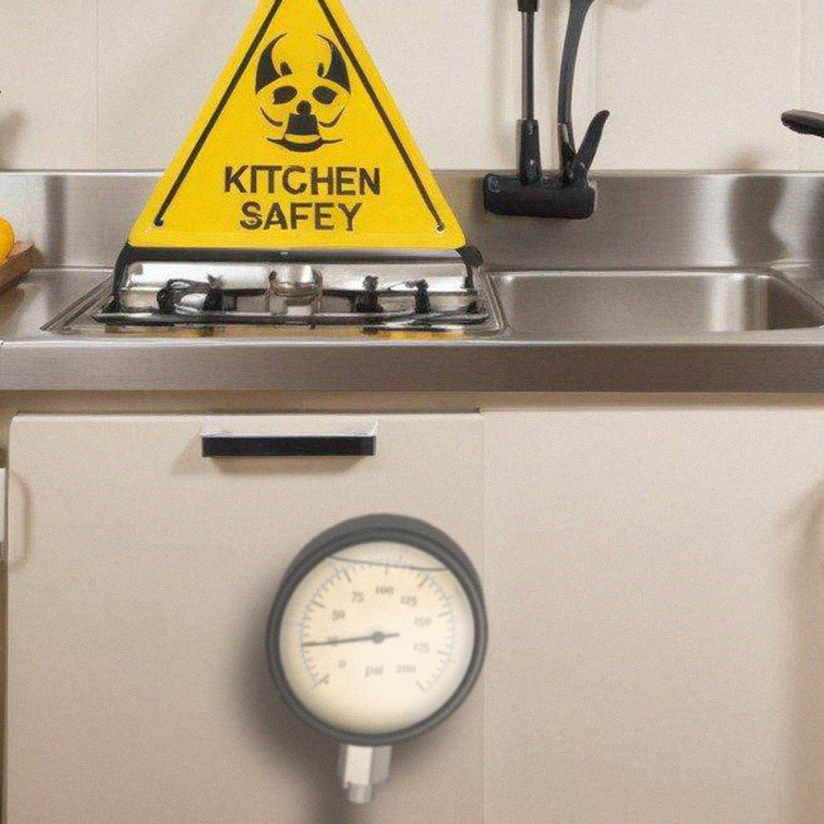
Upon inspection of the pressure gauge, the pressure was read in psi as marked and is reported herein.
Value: 25 psi
